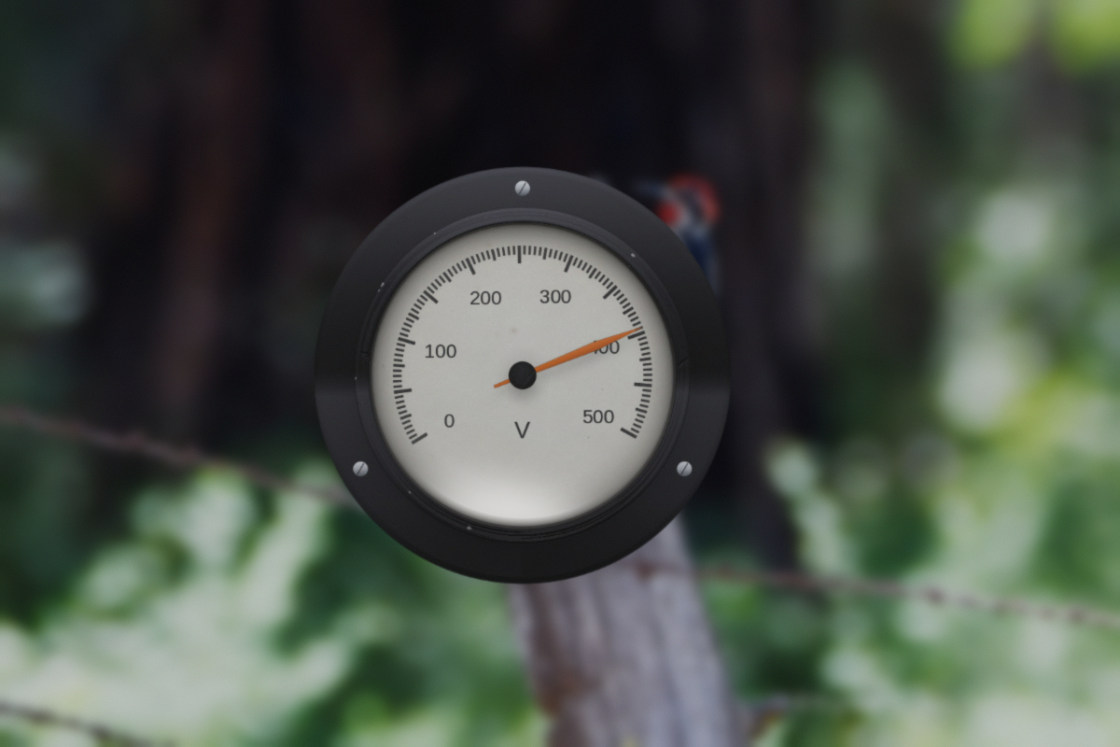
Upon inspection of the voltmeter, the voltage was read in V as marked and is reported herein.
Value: 395 V
